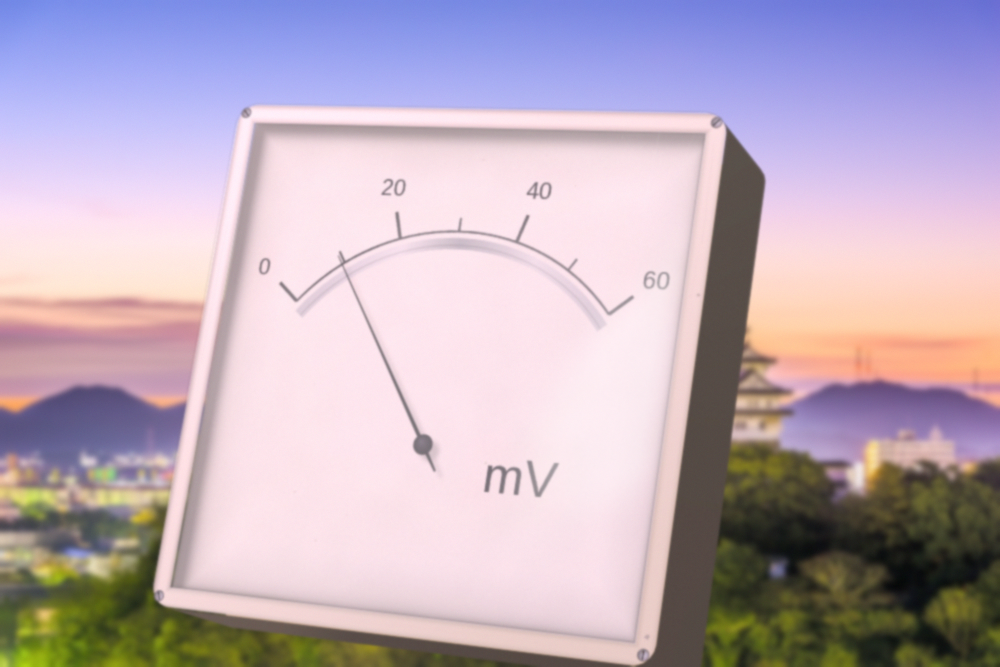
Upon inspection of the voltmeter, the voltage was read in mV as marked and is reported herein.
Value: 10 mV
